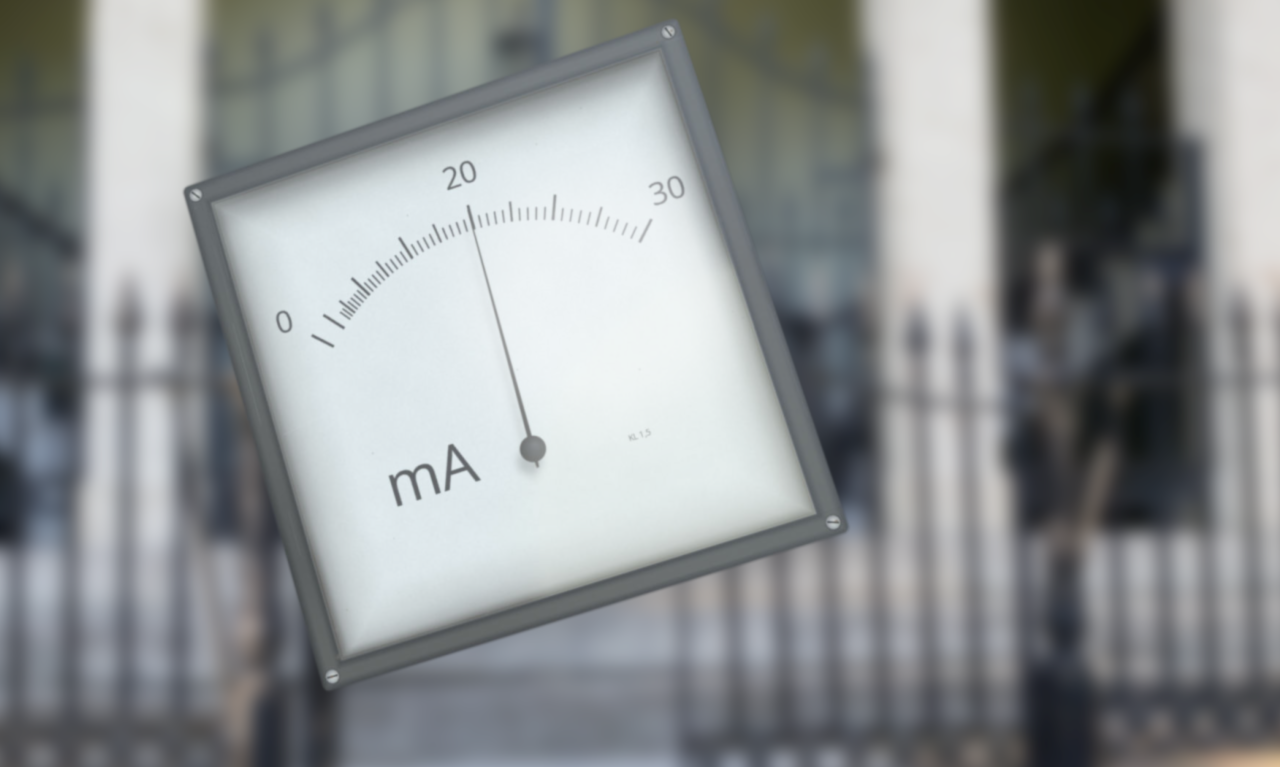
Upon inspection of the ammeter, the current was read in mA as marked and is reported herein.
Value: 20 mA
